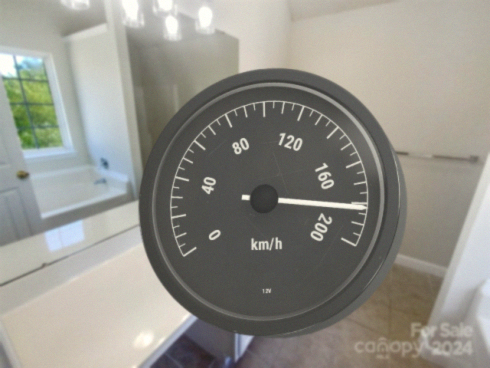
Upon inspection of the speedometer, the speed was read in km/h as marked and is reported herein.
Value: 182.5 km/h
